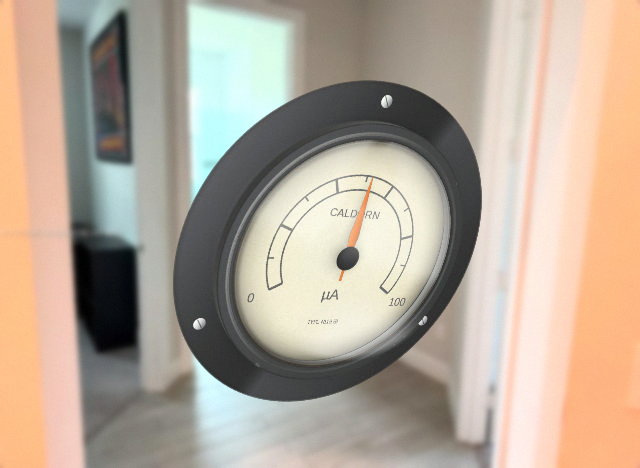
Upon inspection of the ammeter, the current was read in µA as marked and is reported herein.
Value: 50 µA
